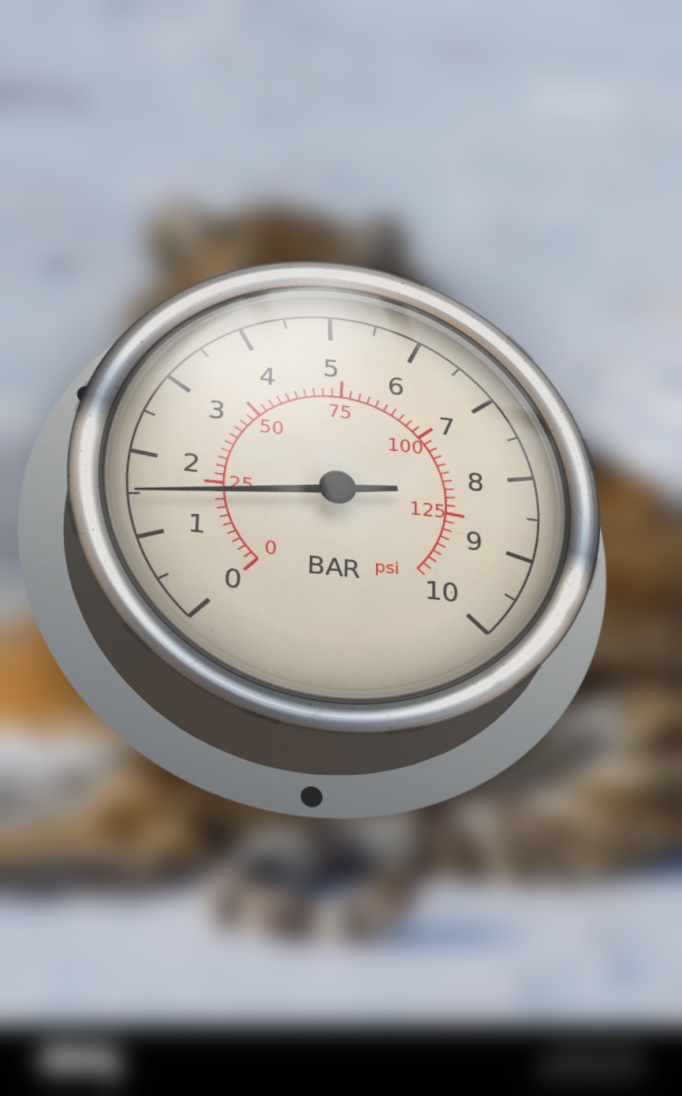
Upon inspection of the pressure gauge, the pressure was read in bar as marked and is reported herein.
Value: 1.5 bar
